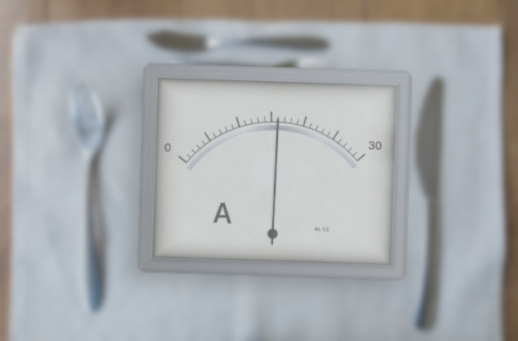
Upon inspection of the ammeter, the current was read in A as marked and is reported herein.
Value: 16 A
